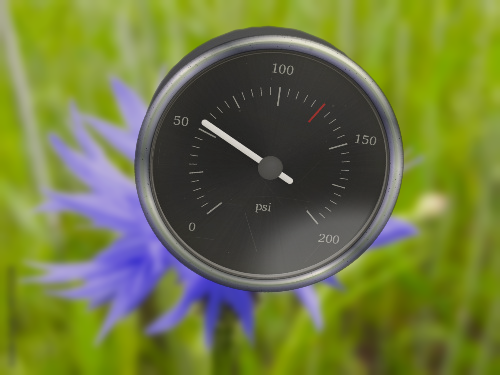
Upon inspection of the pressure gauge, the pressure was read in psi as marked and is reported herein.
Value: 55 psi
